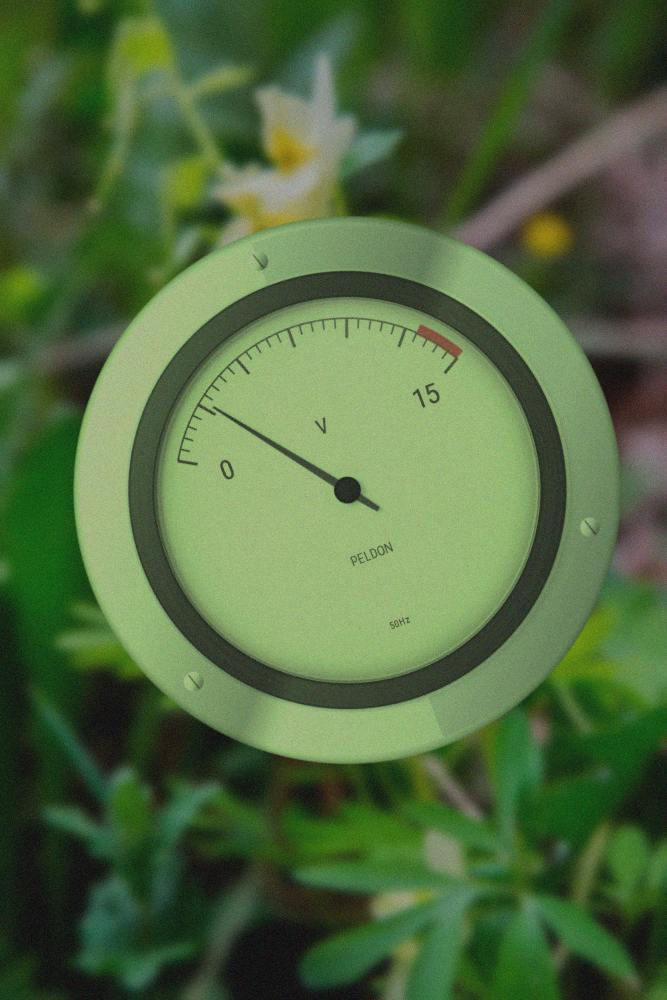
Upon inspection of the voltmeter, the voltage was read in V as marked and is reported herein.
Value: 2.75 V
